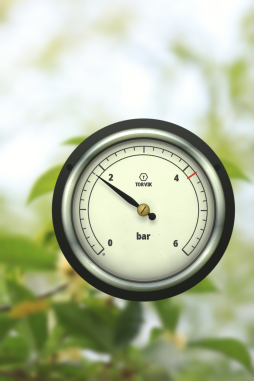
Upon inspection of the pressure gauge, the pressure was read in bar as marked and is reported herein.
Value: 1.8 bar
